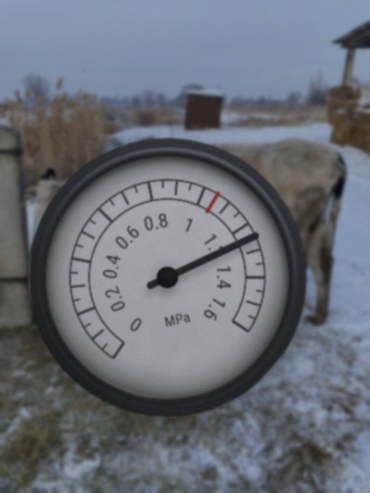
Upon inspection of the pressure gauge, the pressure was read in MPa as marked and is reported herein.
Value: 1.25 MPa
